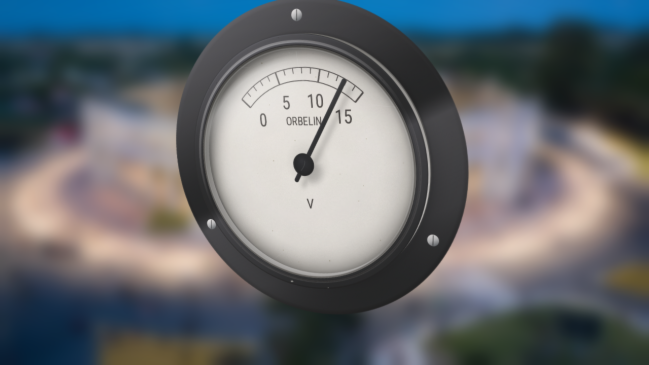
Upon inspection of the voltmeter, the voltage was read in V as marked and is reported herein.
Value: 13 V
